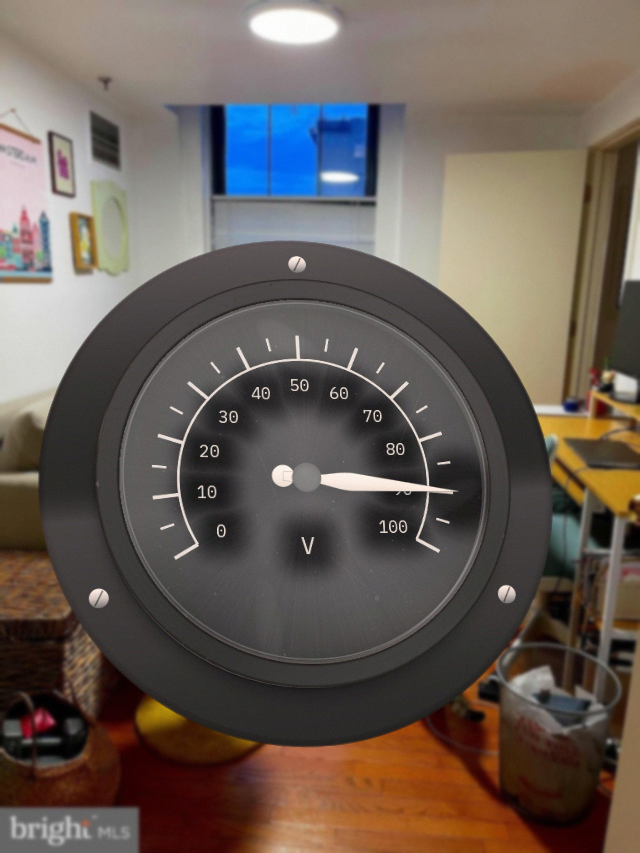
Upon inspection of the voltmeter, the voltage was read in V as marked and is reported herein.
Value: 90 V
